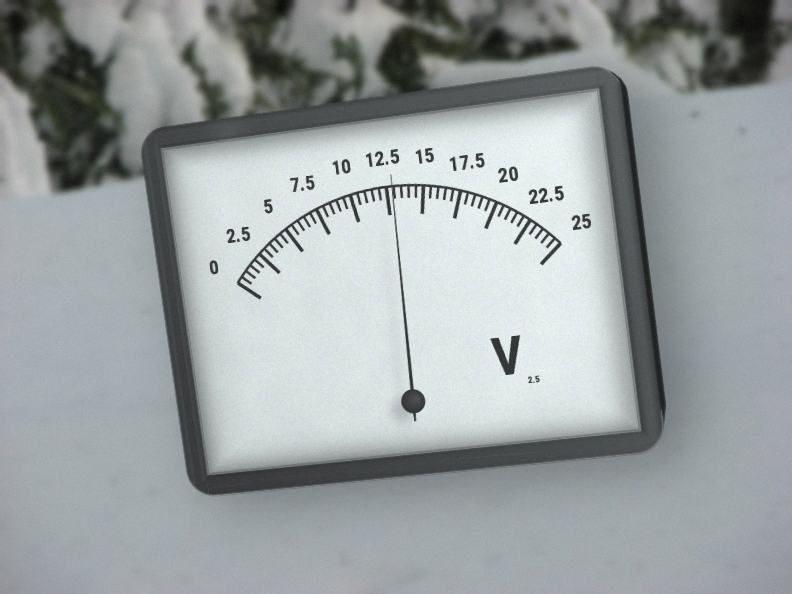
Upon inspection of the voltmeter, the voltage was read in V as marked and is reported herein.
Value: 13 V
